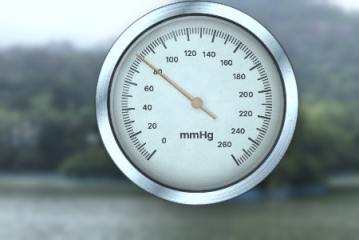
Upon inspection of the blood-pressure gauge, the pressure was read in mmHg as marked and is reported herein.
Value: 80 mmHg
